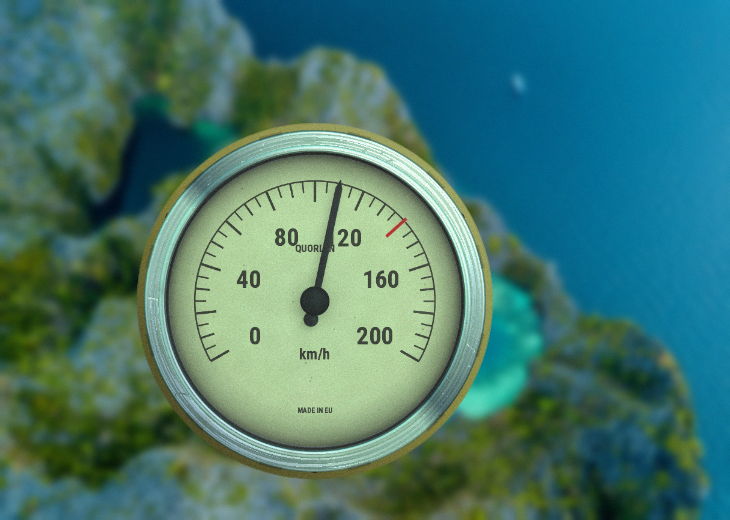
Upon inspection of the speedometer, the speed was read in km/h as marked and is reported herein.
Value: 110 km/h
